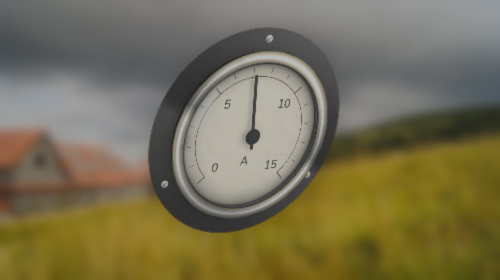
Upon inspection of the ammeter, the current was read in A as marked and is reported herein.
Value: 7 A
